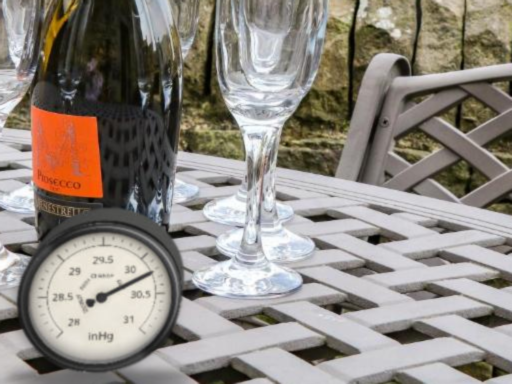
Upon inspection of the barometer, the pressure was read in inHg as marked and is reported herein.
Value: 30.2 inHg
